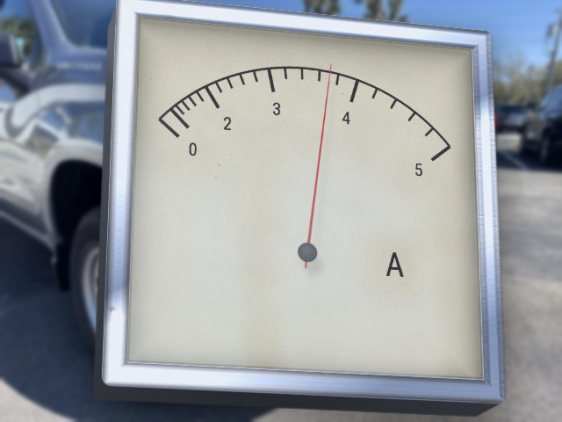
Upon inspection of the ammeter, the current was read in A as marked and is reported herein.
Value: 3.7 A
